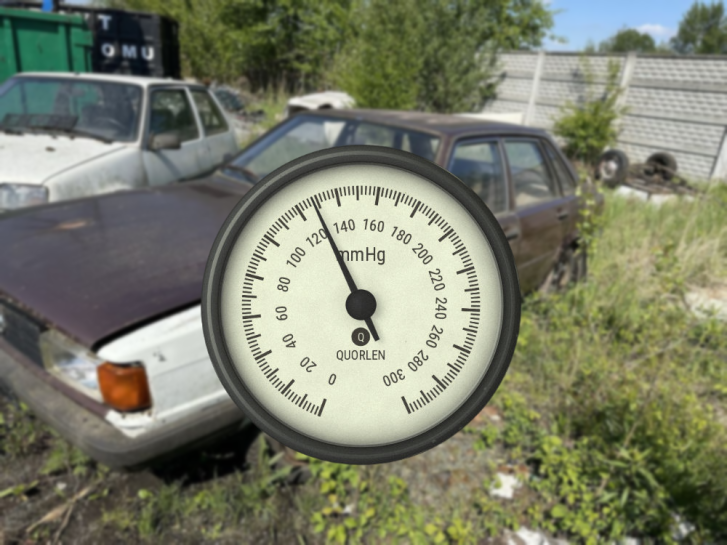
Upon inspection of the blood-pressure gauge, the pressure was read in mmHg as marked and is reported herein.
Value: 128 mmHg
